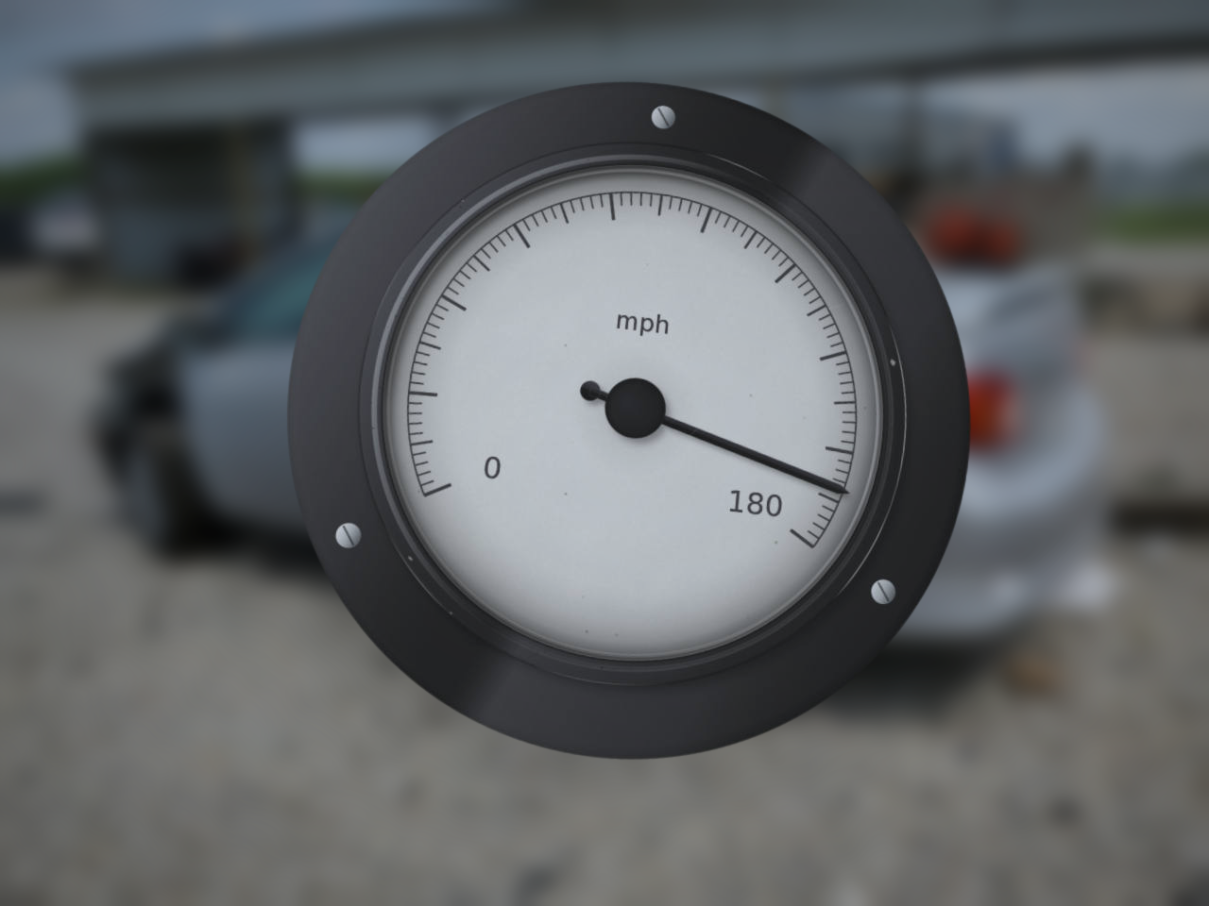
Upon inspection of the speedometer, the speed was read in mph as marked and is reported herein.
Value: 168 mph
